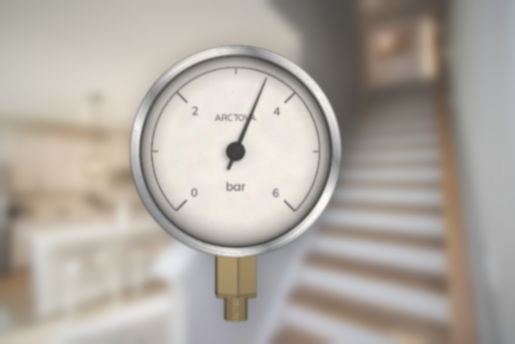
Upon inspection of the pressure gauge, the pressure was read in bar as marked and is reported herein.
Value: 3.5 bar
